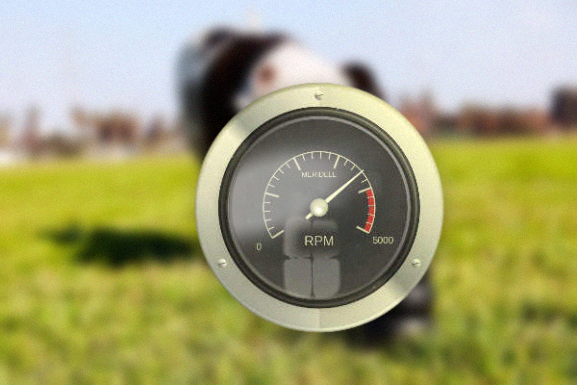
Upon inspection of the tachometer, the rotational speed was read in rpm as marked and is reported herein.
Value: 3600 rpm
